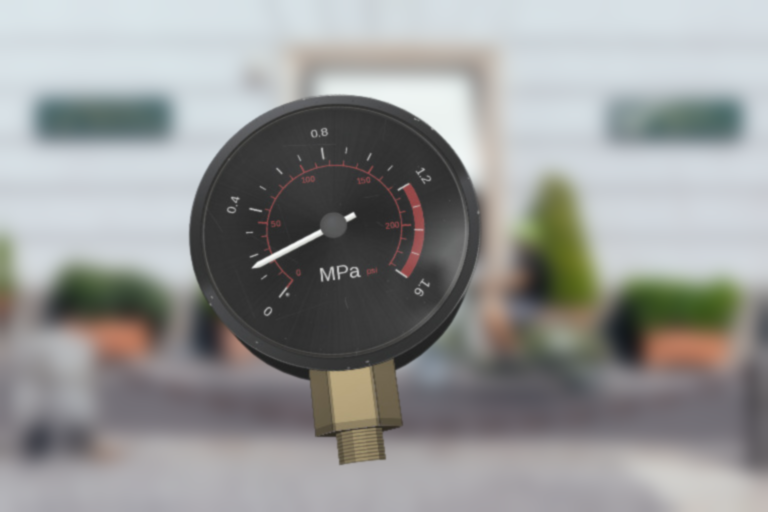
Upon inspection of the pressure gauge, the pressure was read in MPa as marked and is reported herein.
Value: 0.15 MPa
